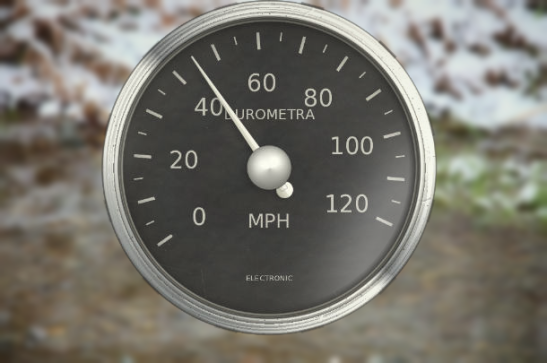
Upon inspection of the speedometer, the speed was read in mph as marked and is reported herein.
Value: 45 mph
